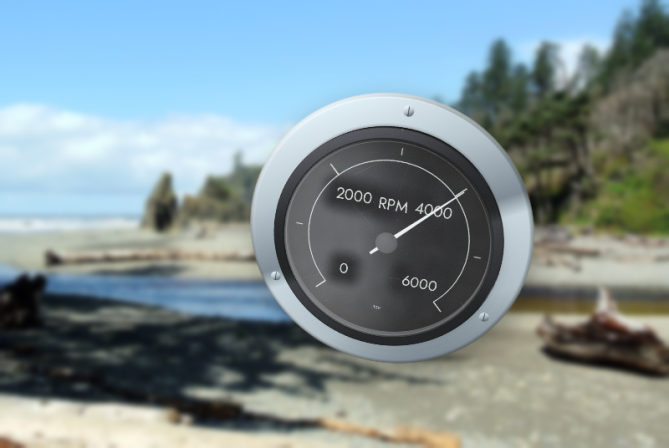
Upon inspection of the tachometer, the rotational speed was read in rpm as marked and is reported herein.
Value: 4000 rpm
